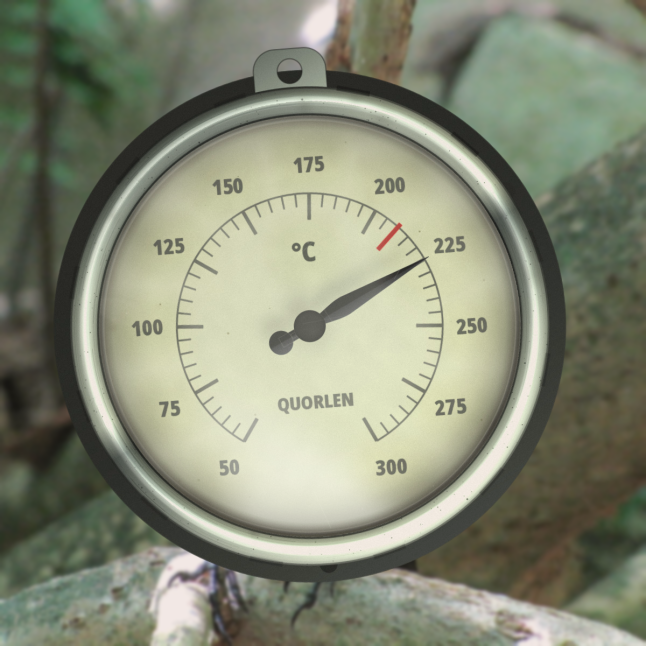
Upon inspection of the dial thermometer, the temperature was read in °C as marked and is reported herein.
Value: 225 °C
